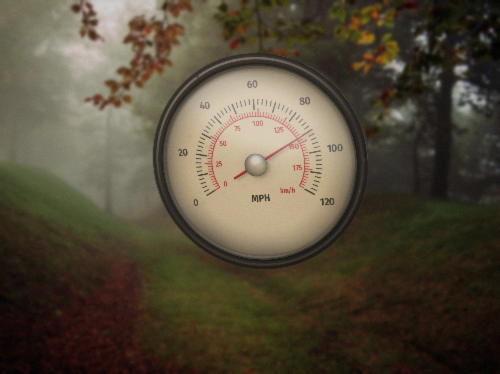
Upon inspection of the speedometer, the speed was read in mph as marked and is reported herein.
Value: 90 mph
